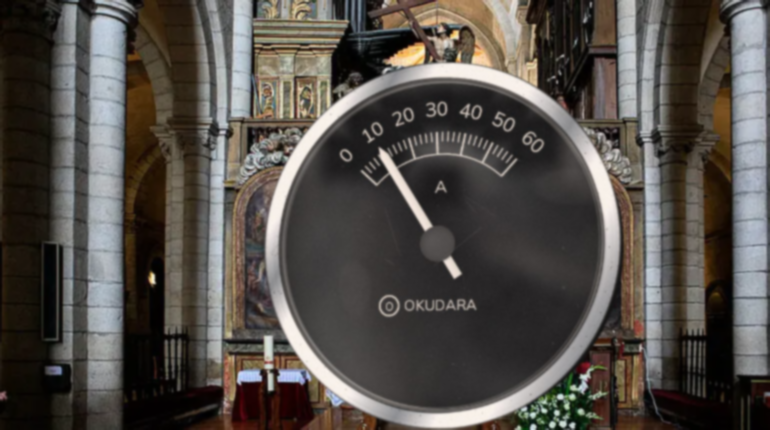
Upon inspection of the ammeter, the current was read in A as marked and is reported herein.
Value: 10 A
